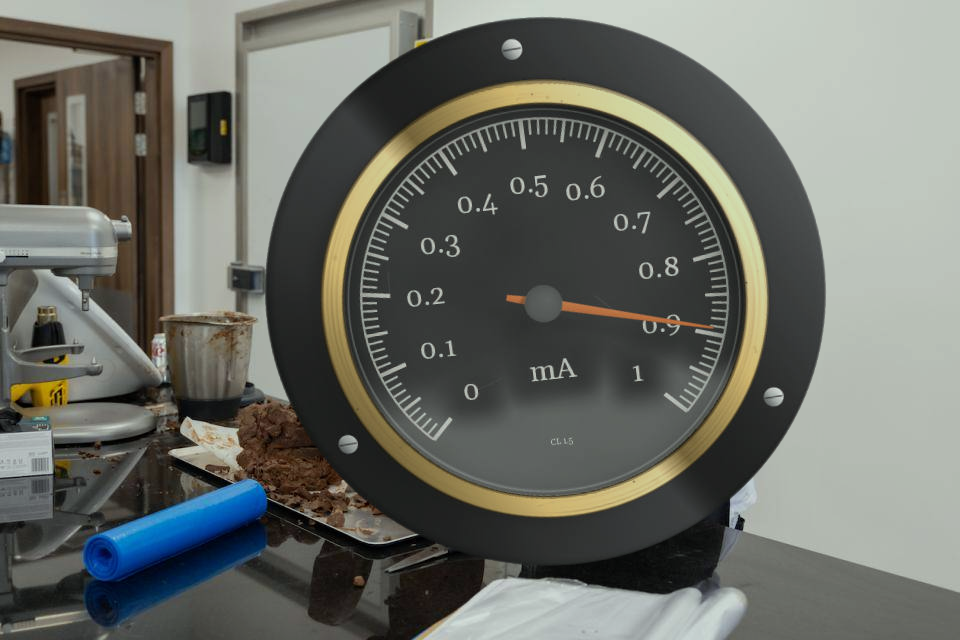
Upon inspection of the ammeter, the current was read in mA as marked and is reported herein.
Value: 0.89 mA
